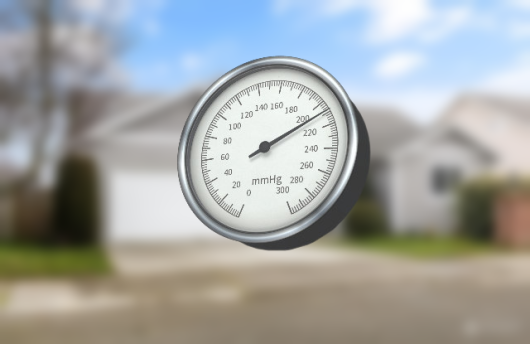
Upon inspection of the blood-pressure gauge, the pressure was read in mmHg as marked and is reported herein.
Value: 210 mmHg
